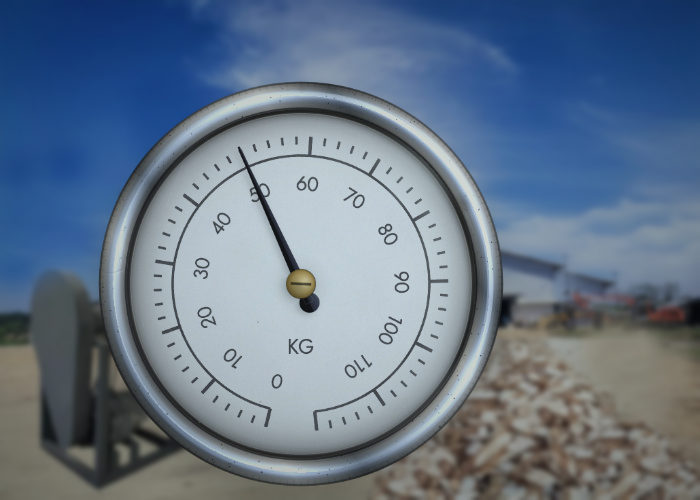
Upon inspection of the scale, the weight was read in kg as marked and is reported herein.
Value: 50 kg
